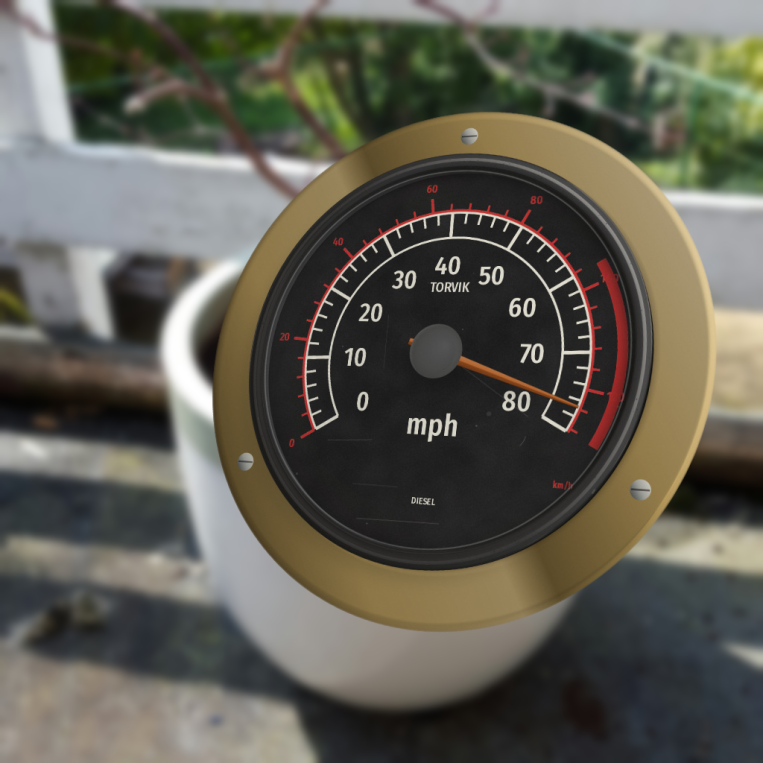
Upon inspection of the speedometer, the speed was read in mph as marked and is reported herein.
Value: 77 mph
